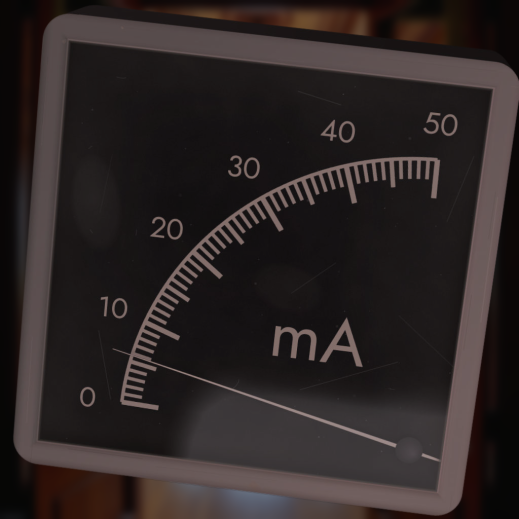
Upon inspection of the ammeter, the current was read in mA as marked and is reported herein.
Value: 6 mA
